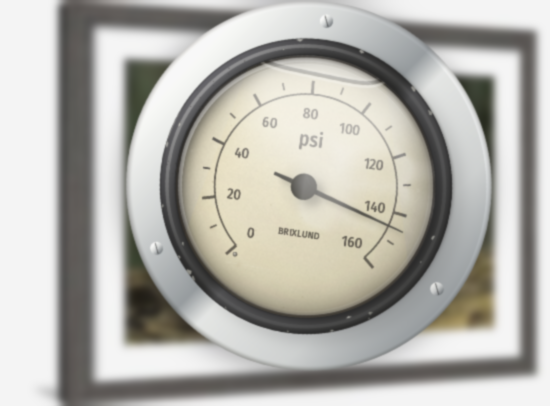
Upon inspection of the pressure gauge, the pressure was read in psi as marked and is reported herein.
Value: 145 psi
